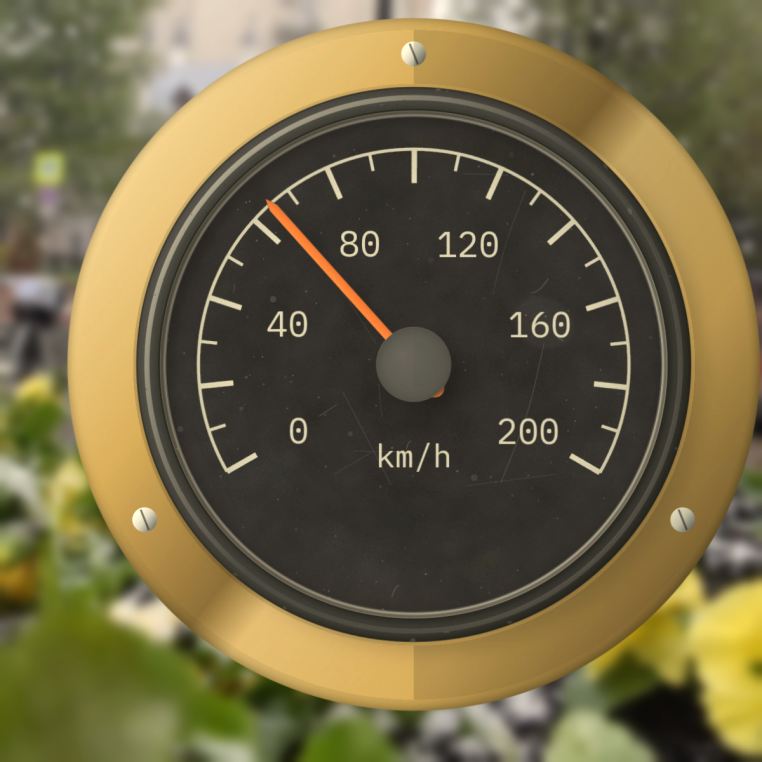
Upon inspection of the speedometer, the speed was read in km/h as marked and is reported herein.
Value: 65 km/h
